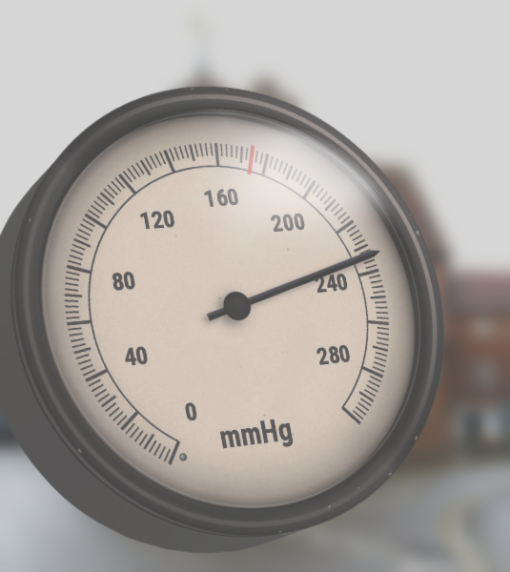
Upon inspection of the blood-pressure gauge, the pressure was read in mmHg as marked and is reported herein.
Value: 234 mmHg
